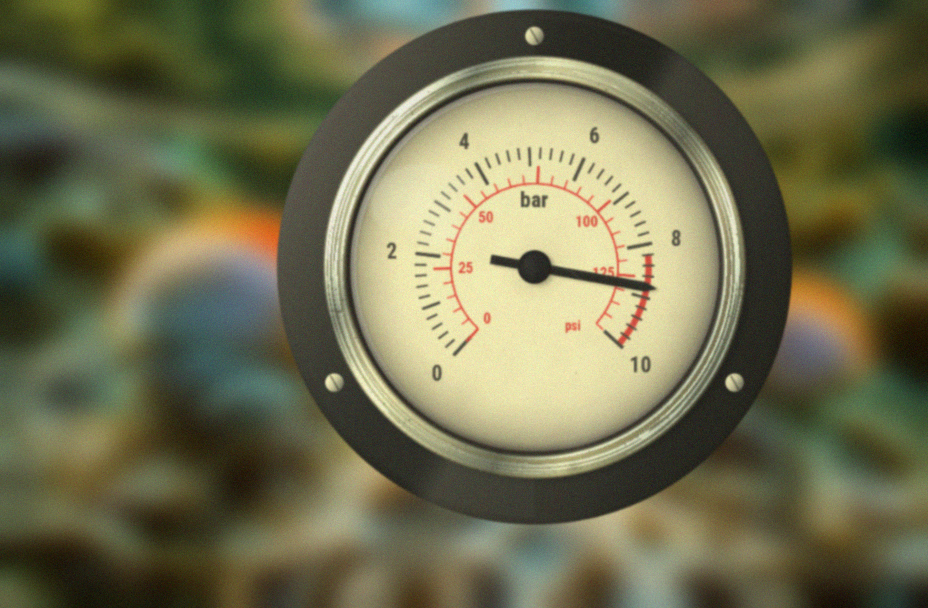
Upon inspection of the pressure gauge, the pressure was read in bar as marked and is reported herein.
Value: 8.8 bar
